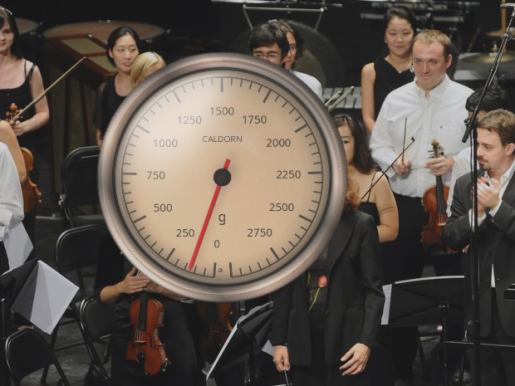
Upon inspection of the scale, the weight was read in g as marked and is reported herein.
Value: 125 g
